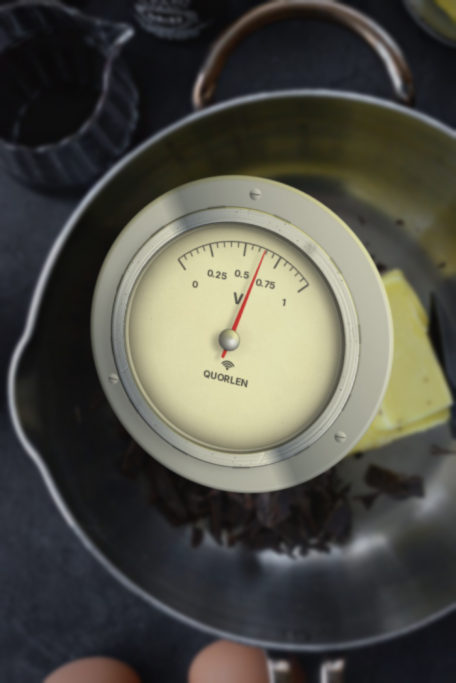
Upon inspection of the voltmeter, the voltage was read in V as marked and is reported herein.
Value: 0.65 V
